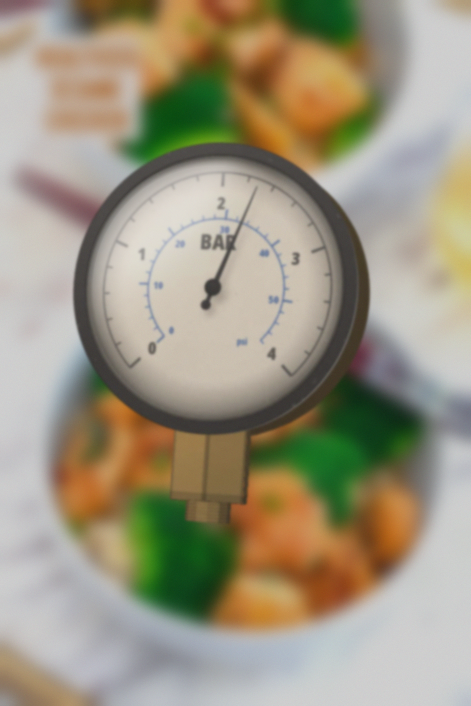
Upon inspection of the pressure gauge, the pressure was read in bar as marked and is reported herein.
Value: 2.3 bar
